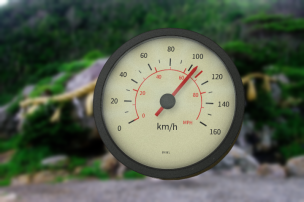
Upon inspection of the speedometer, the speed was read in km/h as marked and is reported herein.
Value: 105 km/h
